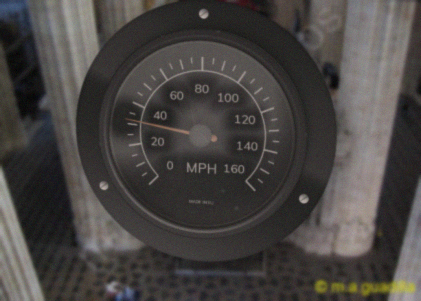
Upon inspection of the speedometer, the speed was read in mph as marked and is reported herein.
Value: 32.5 mph
